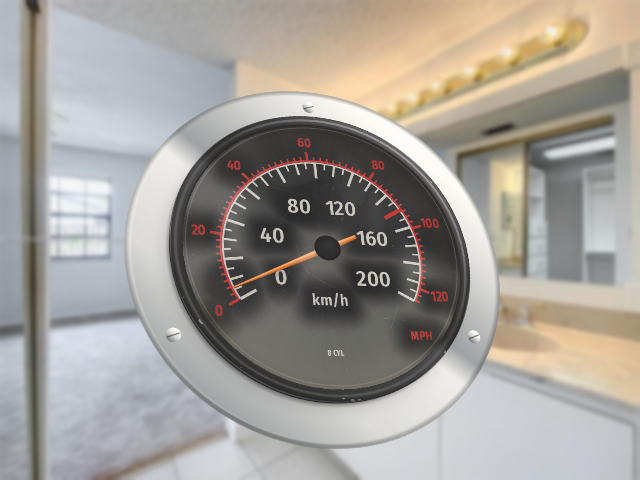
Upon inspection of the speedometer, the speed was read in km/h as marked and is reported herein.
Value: 5 km/h
